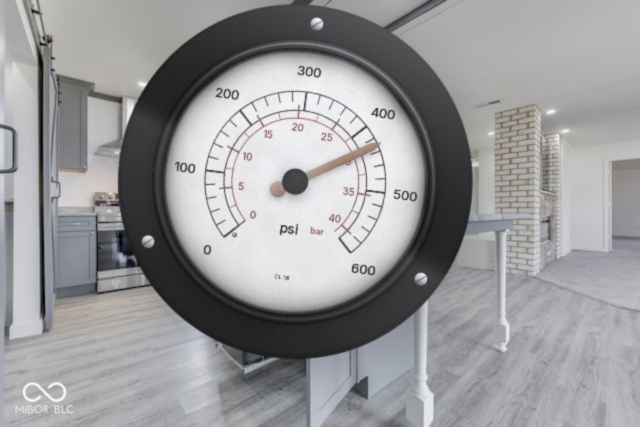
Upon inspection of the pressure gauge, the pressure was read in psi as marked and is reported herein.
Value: 430 psi
